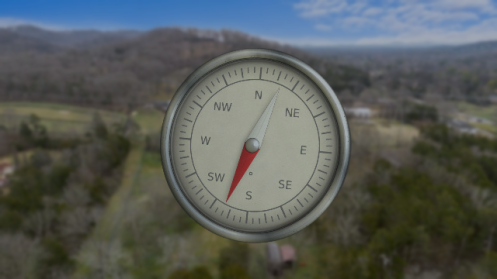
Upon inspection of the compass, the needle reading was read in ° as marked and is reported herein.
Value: 200 °
